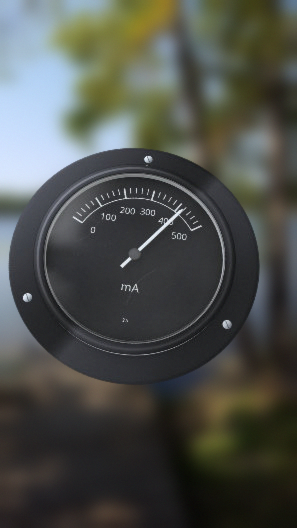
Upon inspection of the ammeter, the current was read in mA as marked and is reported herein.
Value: 420 mA
